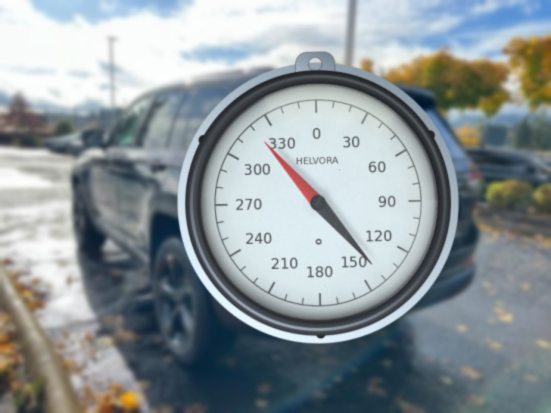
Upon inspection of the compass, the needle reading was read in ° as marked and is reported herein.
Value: 320 °
